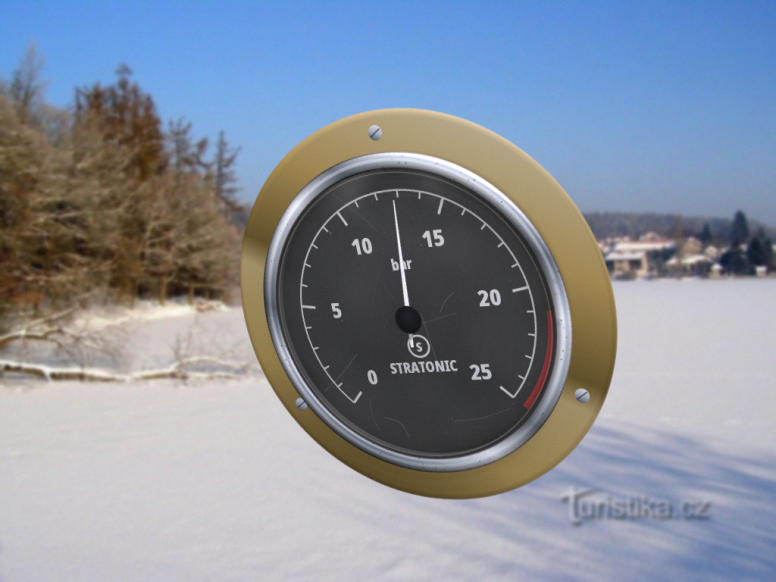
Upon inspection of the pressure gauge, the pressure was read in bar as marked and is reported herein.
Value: 13 bar
